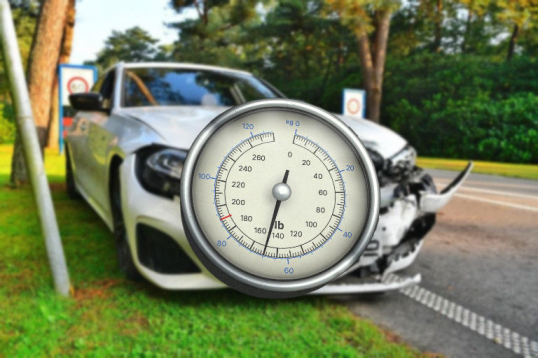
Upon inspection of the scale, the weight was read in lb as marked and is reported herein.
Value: 150 lb
